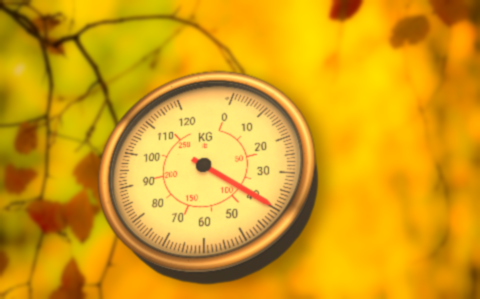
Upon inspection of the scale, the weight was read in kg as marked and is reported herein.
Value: 40 kg
